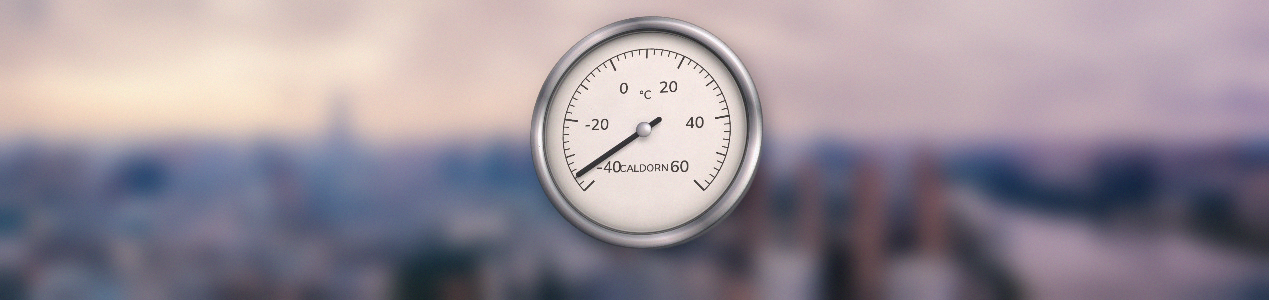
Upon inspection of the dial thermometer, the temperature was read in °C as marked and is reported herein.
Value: -36 °C
